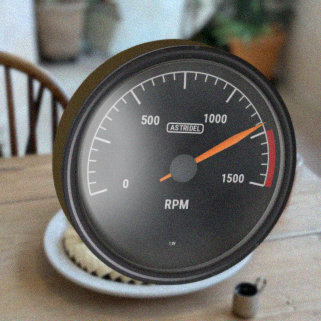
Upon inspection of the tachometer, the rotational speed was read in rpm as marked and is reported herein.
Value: 1200 rpm
